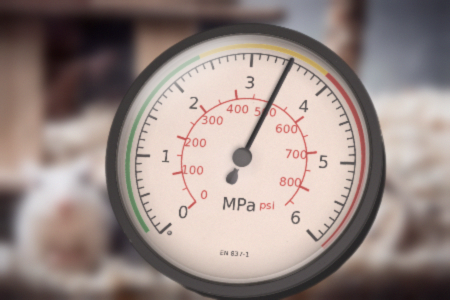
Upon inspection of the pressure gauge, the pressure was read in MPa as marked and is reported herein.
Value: 3.5 MPa
